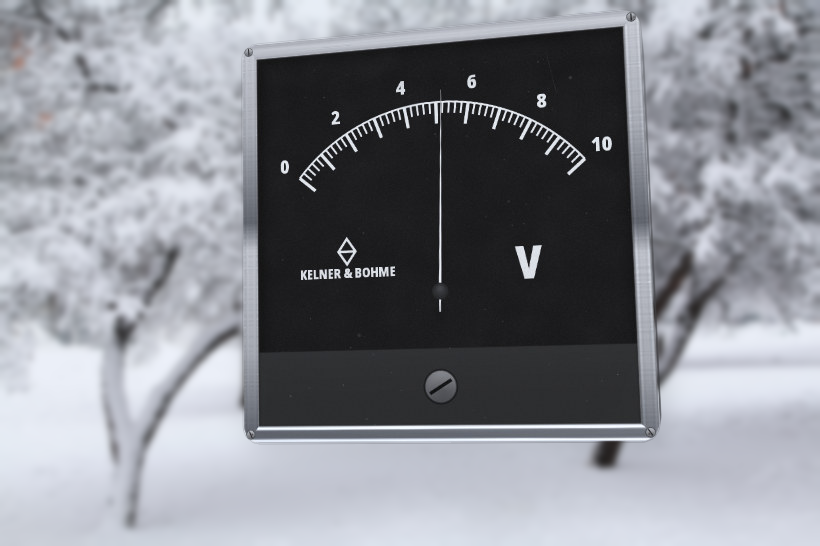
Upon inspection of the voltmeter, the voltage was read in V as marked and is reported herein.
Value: 5.2 V
